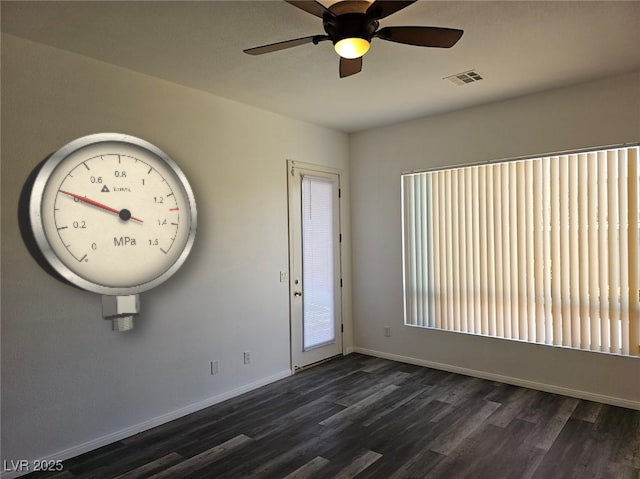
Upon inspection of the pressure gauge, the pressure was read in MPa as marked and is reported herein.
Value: 0.4 MPa
